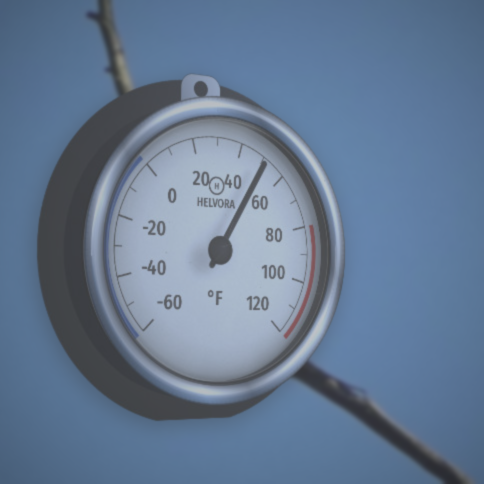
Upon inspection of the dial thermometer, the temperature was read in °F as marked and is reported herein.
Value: 50 °F
